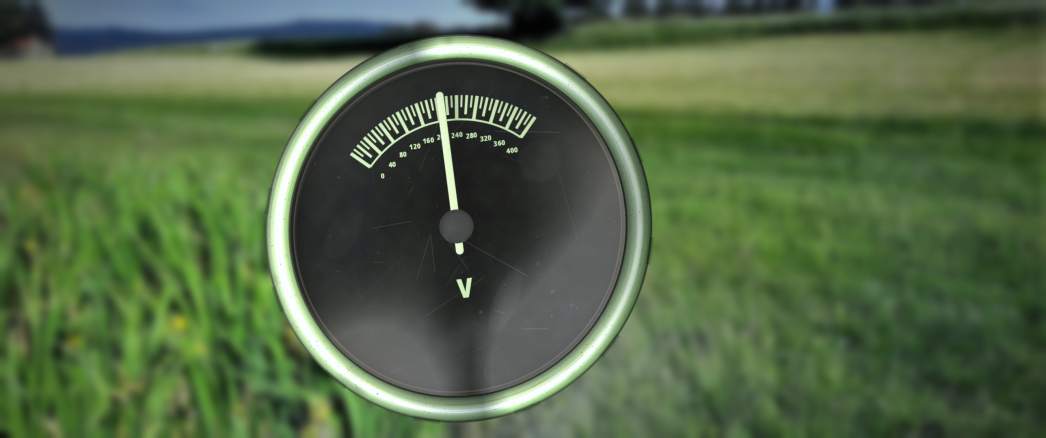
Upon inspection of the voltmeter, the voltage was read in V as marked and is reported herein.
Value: 210 V
